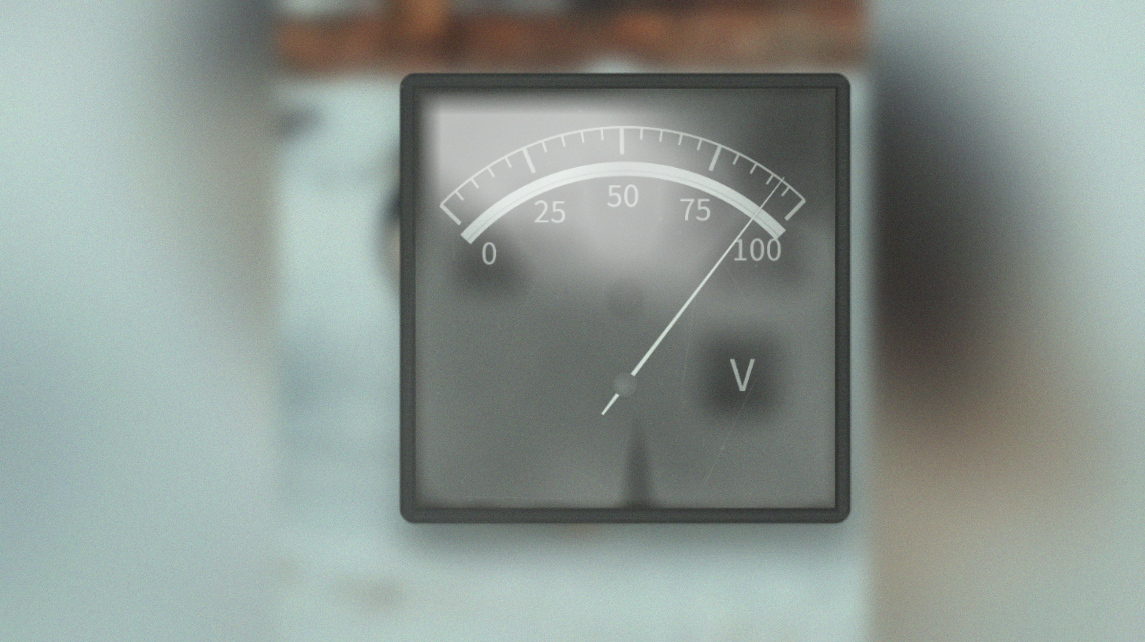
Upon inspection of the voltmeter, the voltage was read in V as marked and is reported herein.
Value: 92.5 V
